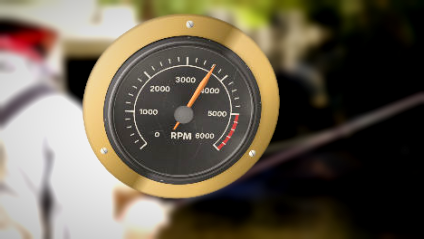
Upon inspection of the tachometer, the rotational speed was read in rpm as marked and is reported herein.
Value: 3600 rpm
